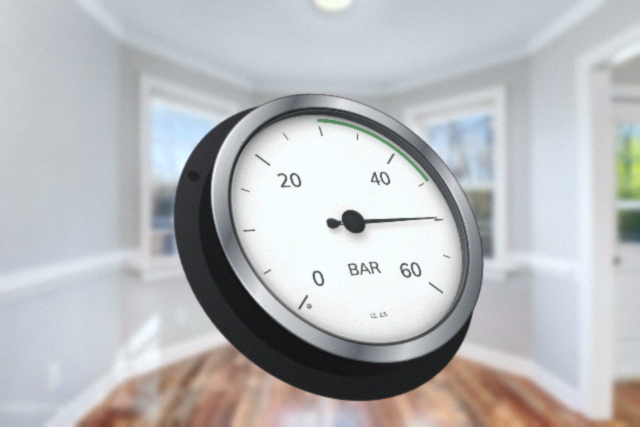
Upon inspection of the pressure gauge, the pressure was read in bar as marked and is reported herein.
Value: 50 bar
